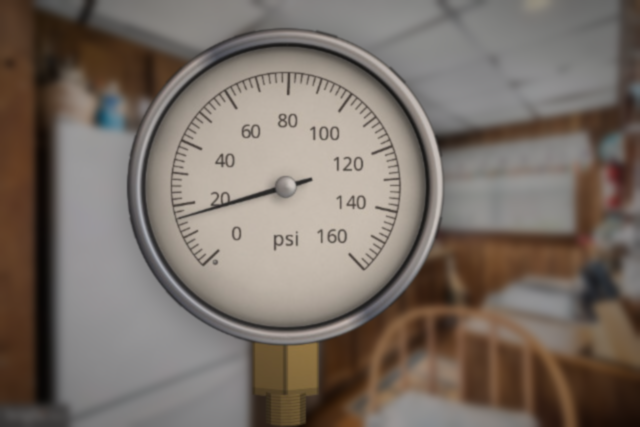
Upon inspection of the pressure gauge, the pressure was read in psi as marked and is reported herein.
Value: 16 psi
